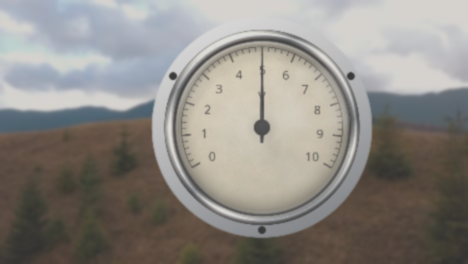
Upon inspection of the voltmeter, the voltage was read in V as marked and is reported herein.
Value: 5 V
